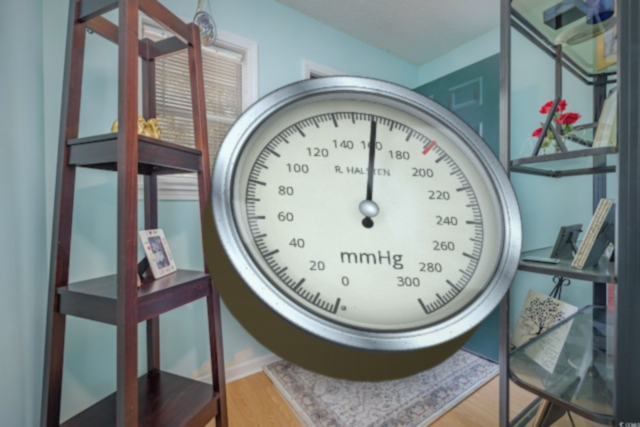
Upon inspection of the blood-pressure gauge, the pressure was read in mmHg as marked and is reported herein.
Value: 160 mmHg
